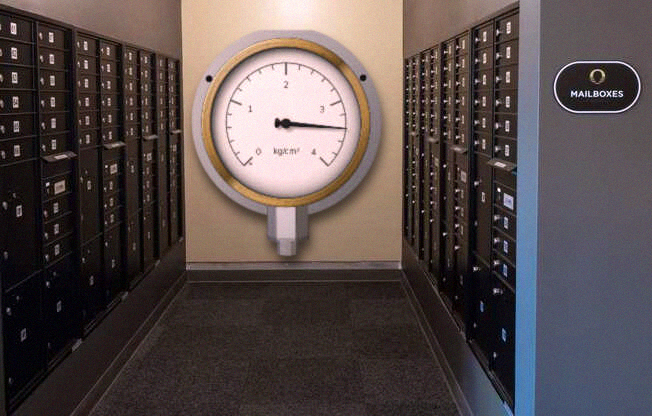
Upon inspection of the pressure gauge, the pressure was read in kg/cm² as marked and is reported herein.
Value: 3.4 kg/cm²
